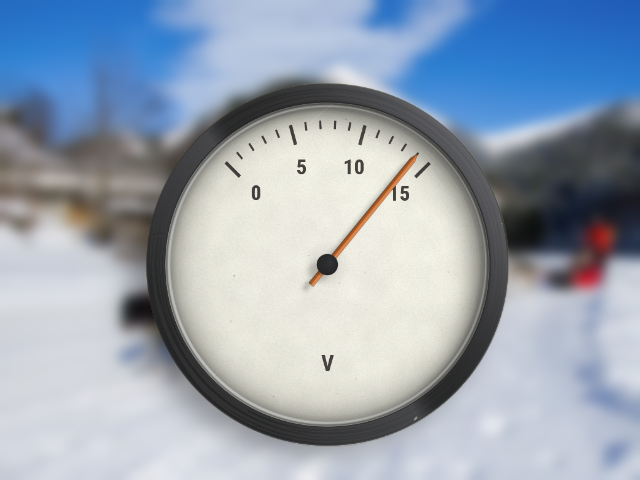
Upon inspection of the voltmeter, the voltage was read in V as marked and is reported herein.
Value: 14 V
